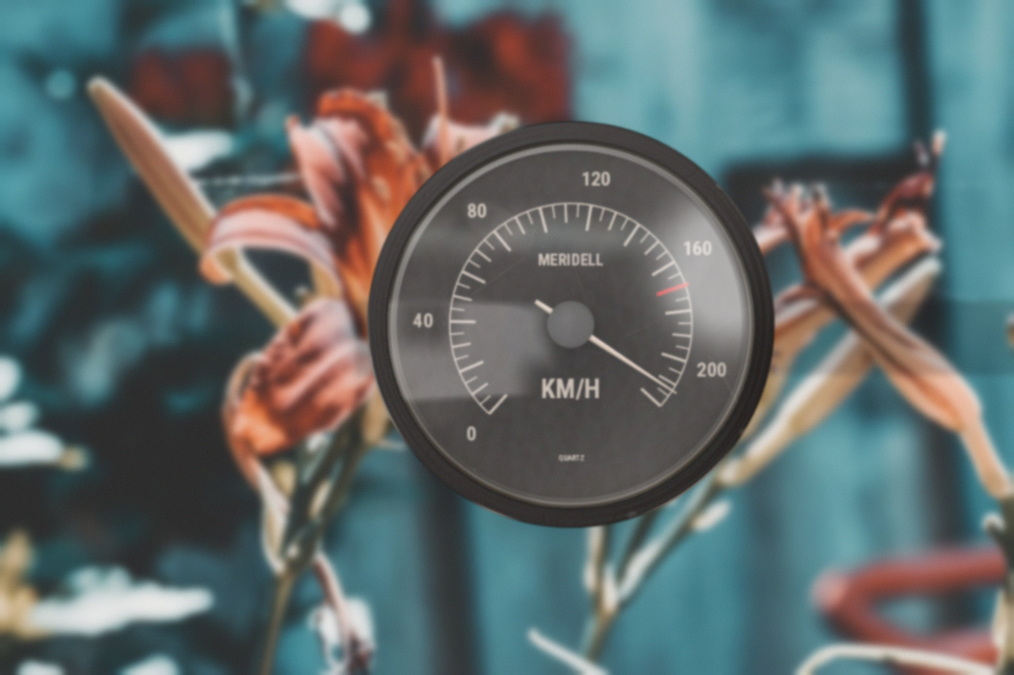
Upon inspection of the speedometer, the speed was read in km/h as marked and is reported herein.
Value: 212.5 km/h
